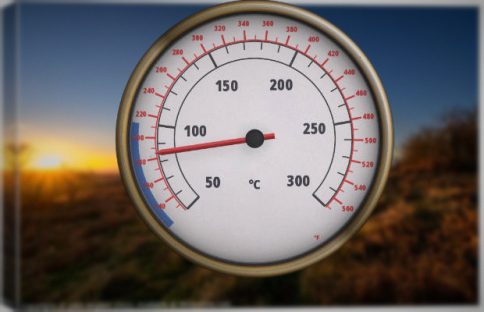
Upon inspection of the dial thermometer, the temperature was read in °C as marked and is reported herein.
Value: 85 °C
